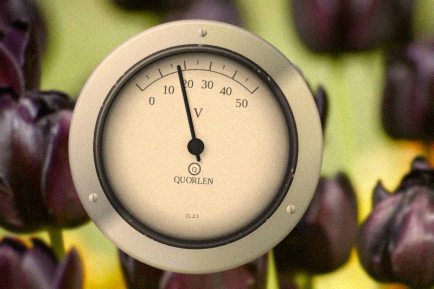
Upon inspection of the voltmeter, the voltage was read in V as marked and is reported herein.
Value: 17.5 V
